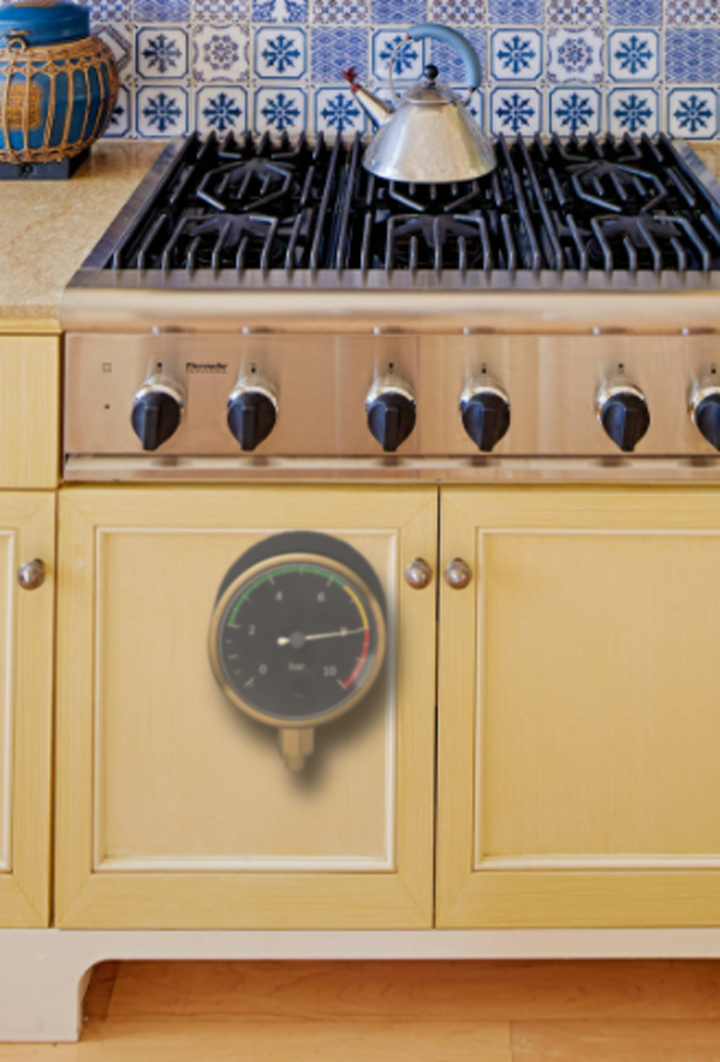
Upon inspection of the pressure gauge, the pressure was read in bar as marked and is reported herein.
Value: 8 bar
